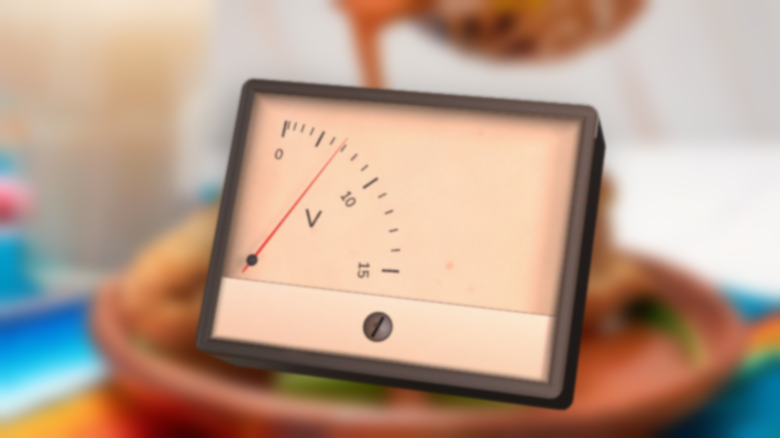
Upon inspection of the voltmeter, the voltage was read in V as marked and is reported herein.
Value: 7 V
